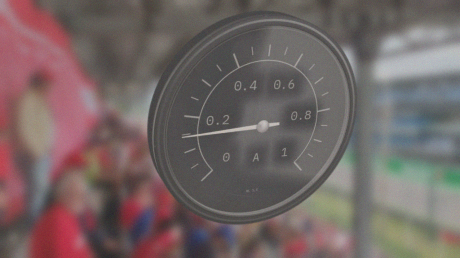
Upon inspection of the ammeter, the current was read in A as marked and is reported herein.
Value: 0.15 A
